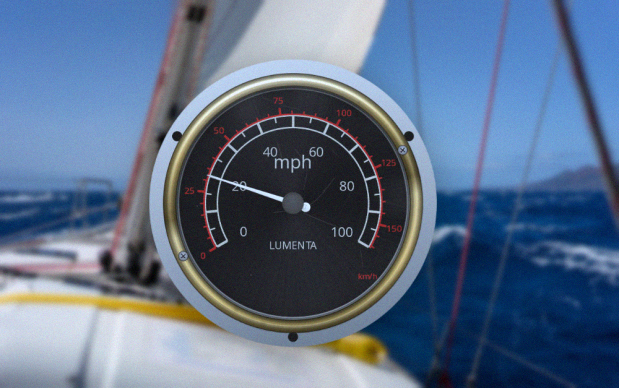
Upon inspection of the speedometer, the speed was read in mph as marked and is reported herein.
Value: 20 mph
